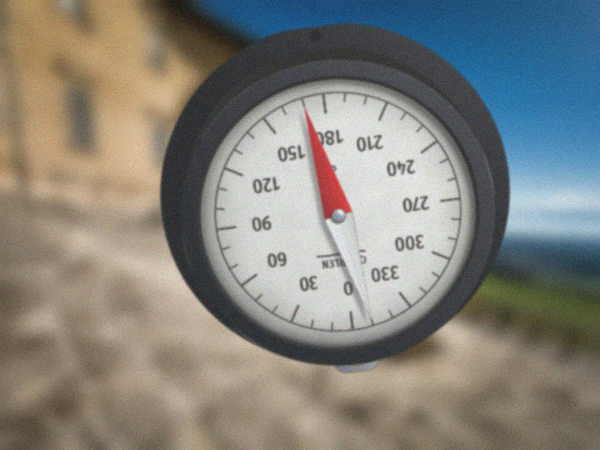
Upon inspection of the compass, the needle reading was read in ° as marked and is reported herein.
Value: 170 °
